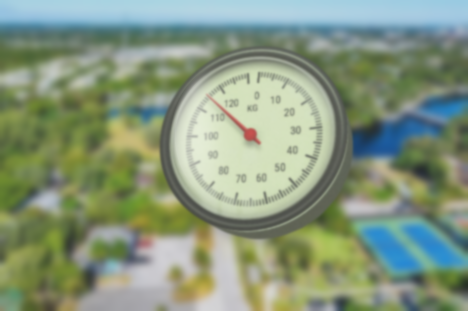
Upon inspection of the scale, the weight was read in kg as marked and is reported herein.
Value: 115 kg
